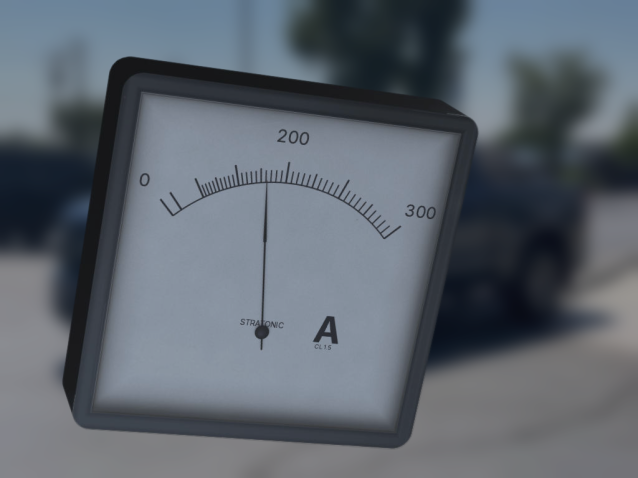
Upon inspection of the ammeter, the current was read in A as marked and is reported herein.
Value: 180 A
